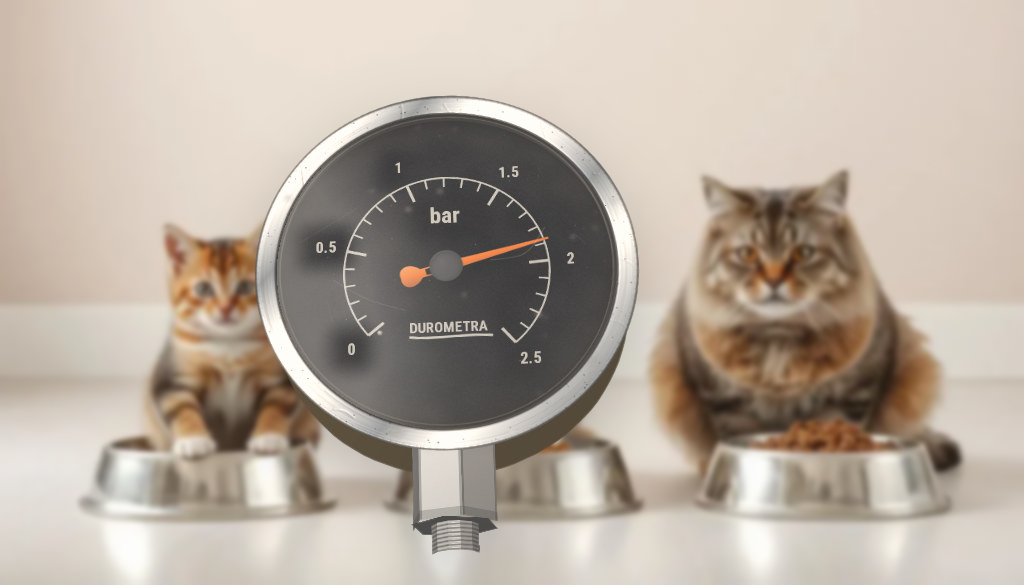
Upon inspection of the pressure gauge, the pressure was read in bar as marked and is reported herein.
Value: 1.9 bar
